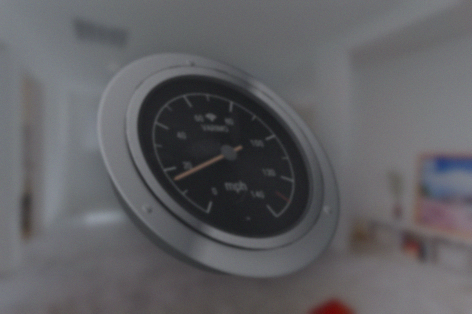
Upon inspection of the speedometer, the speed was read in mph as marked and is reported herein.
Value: 15 mph
